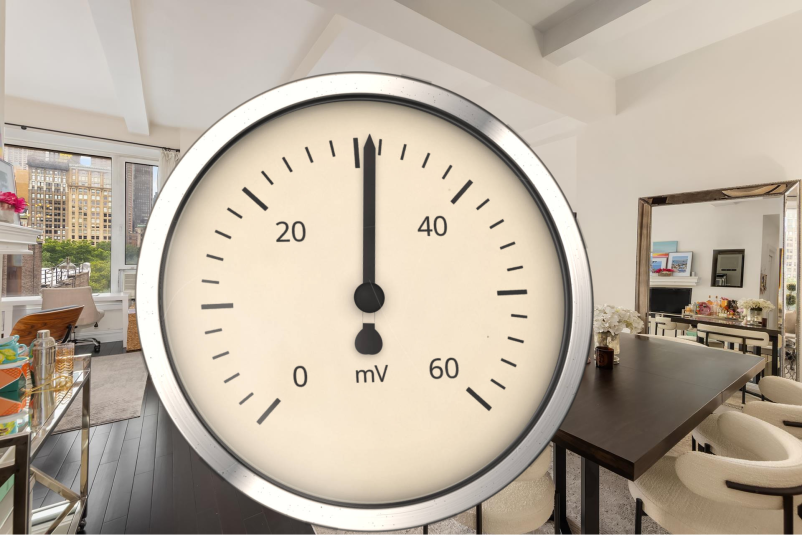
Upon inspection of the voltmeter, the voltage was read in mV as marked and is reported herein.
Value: 31 mV
